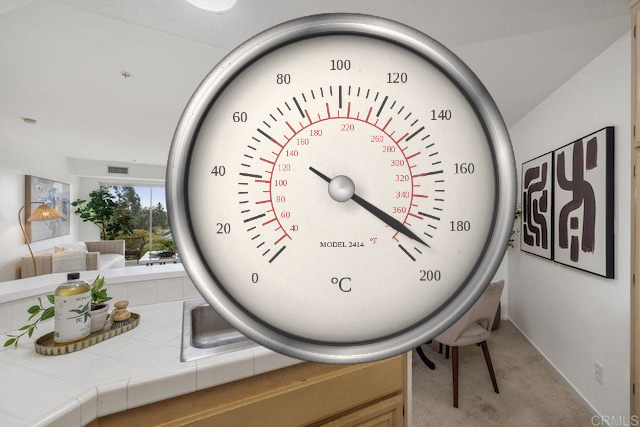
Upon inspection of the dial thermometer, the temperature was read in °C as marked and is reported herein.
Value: 192 °C
